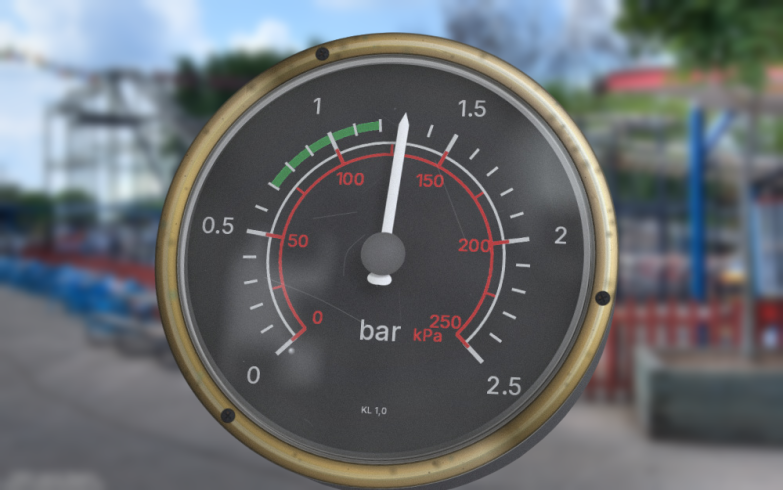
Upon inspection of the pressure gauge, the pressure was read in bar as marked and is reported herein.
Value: 1.3 bar
